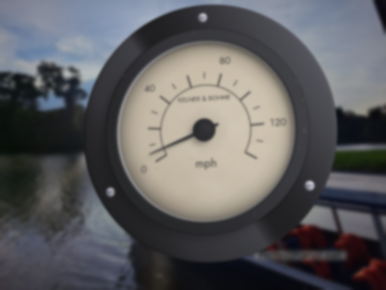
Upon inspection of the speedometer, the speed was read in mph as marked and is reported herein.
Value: 5 mph
